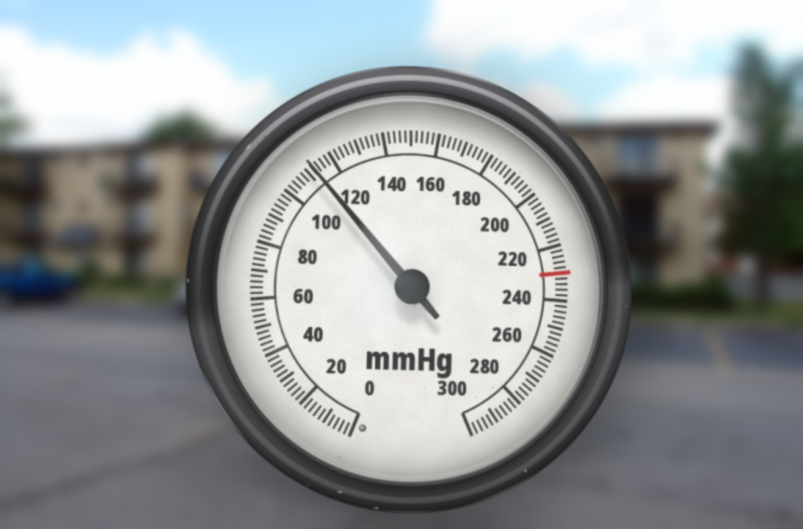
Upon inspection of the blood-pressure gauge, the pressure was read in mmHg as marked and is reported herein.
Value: 112 mmHg
